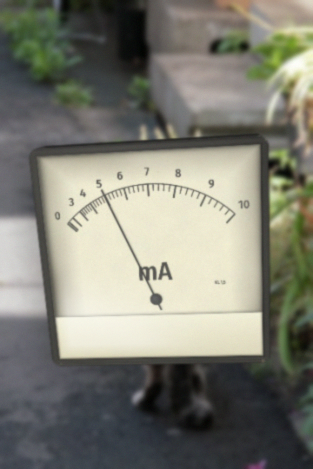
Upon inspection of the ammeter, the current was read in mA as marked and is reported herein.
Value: 5 mA
